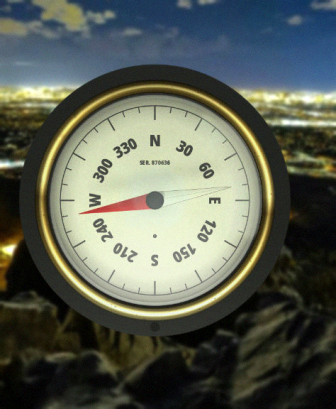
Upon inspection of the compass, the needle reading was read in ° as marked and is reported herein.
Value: 260 °
